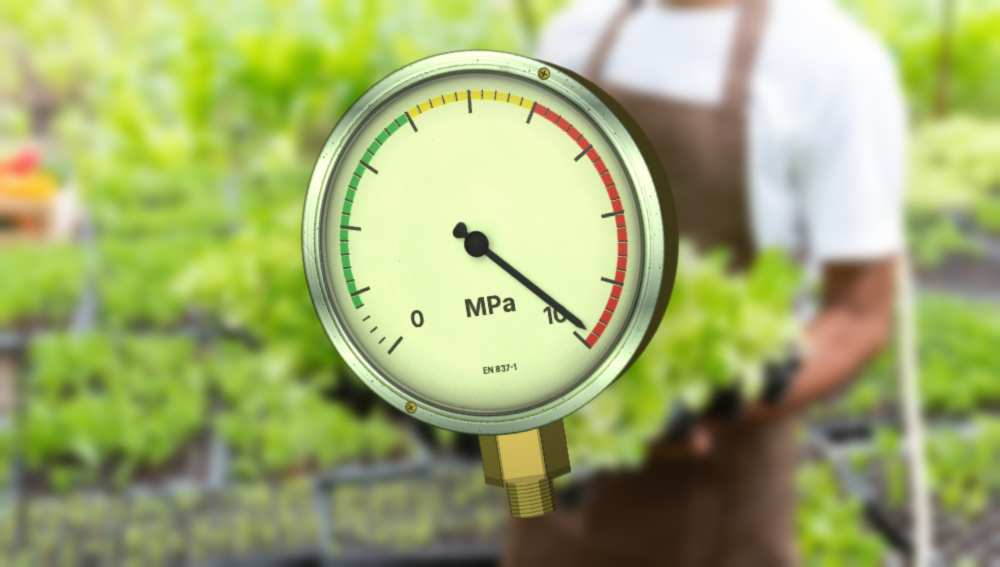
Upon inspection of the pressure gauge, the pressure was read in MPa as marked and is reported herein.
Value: 9.8 MPa
